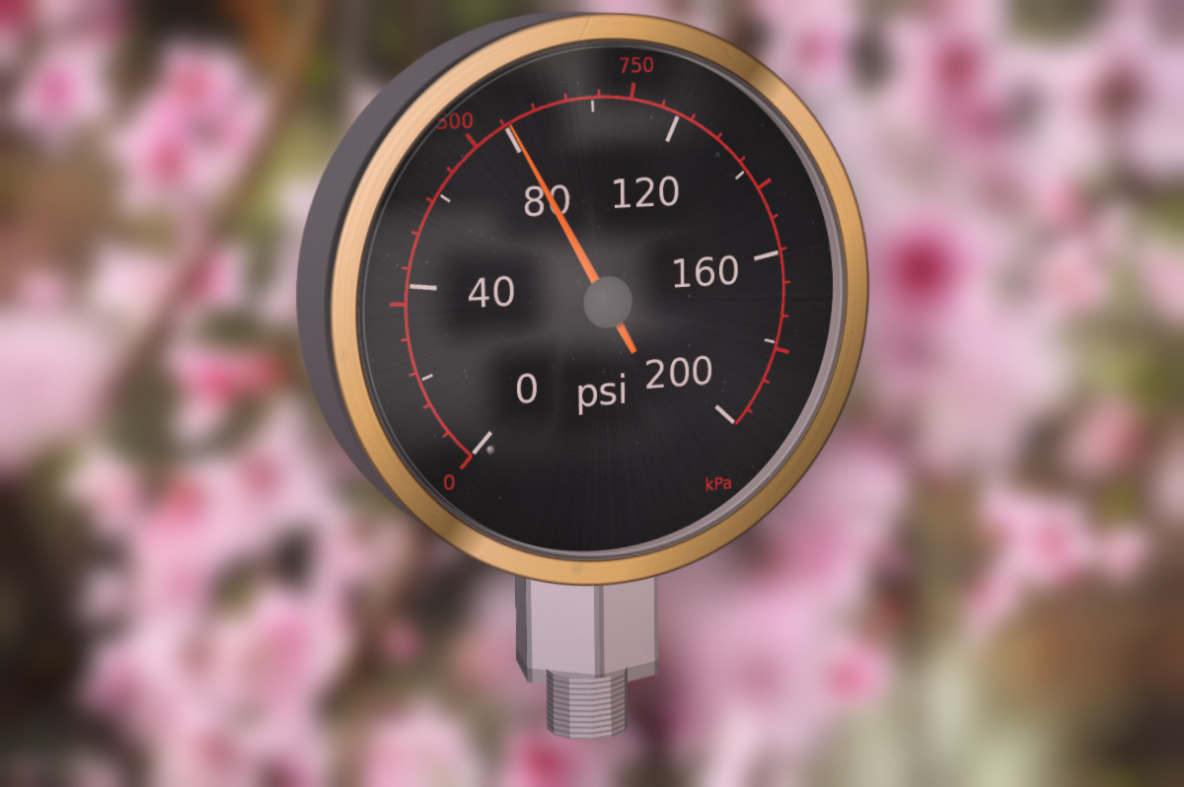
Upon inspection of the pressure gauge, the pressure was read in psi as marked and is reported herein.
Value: 80 psi
